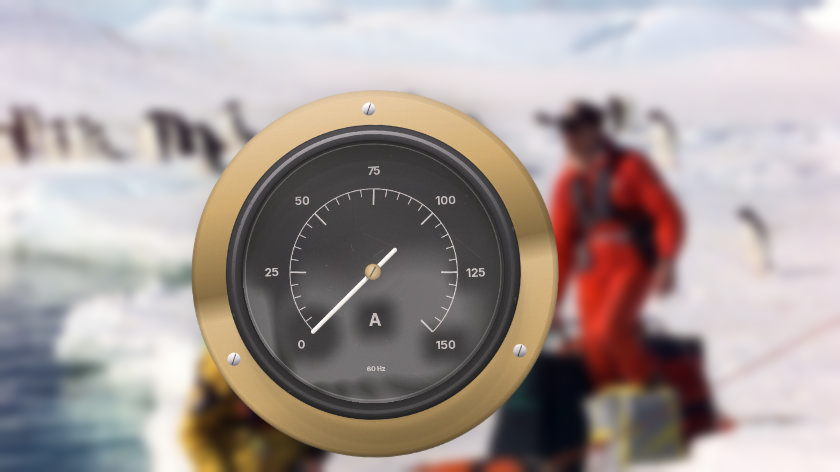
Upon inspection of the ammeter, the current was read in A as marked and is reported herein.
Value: 0 A
